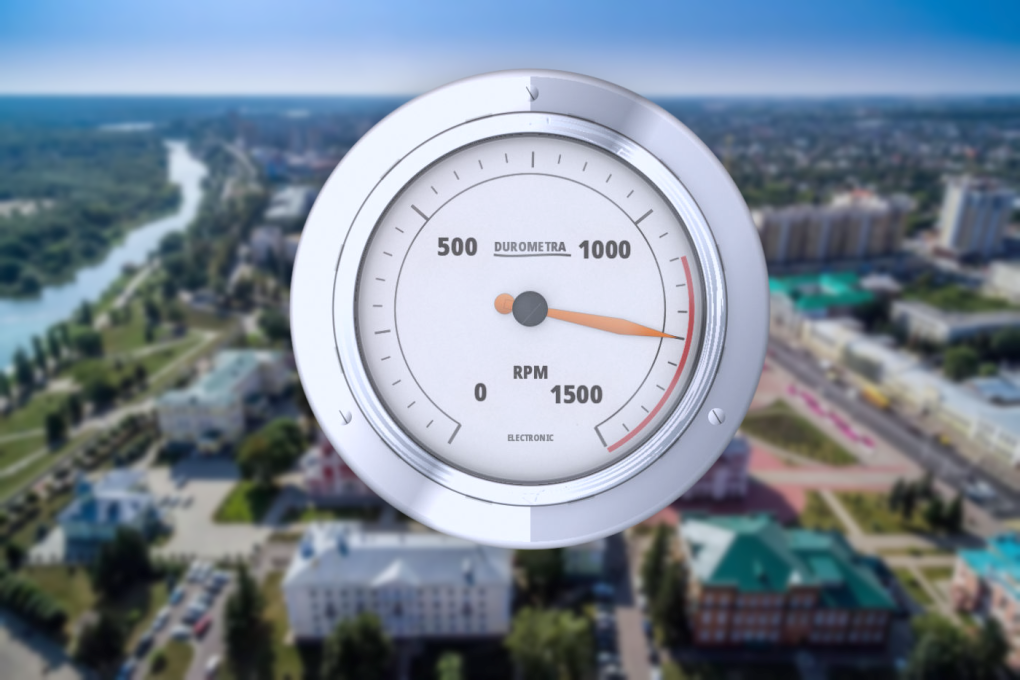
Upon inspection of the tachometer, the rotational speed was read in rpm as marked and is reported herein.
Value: 1250 rpm
